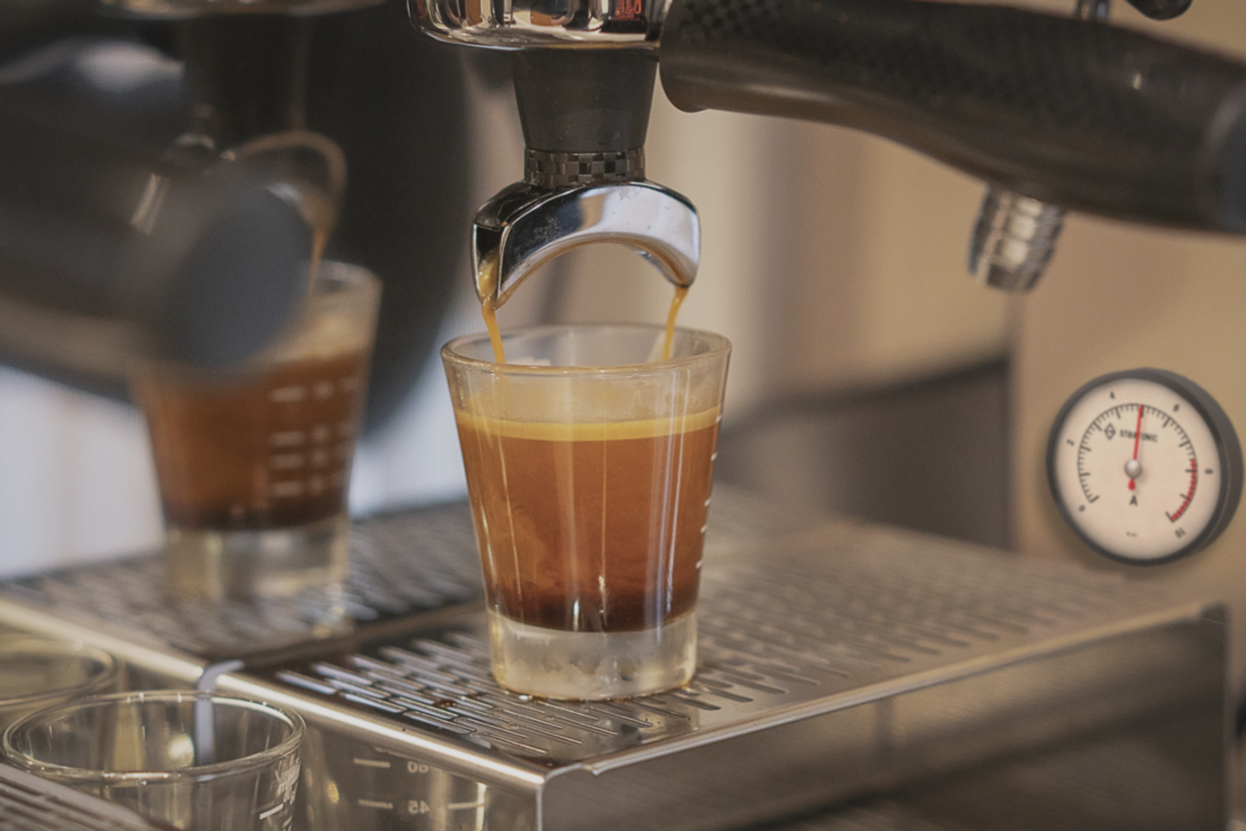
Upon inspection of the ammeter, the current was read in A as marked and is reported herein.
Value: 5 A
